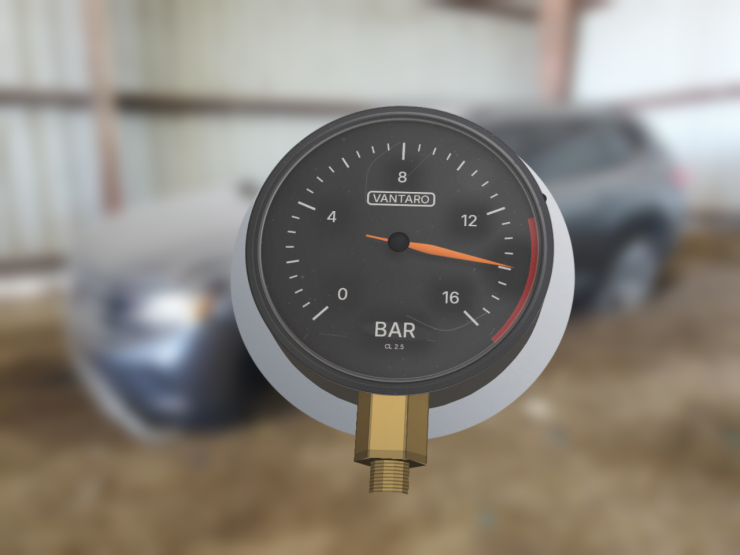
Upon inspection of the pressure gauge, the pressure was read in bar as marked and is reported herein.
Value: 14 bar
